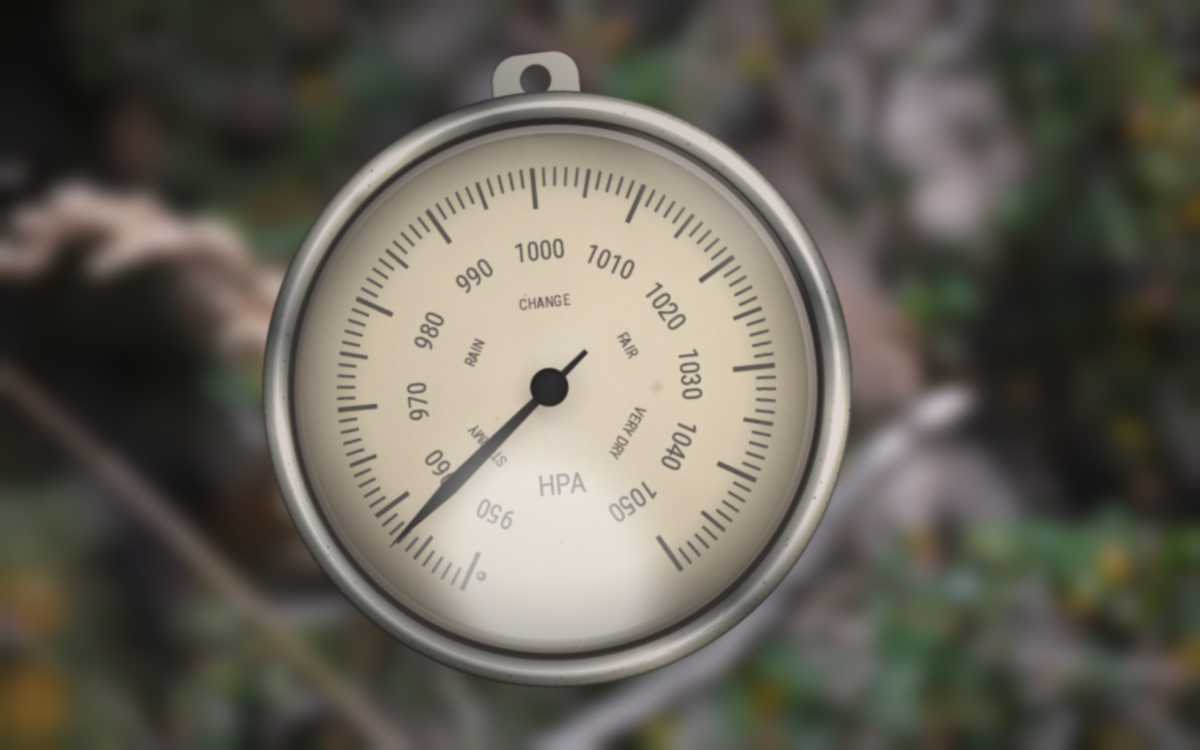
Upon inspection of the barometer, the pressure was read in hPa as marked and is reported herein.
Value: 957 hPa
